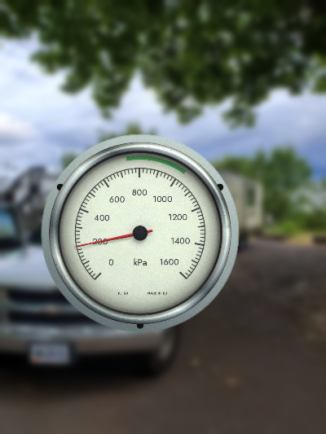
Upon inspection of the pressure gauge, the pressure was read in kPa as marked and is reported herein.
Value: 200 kPa
